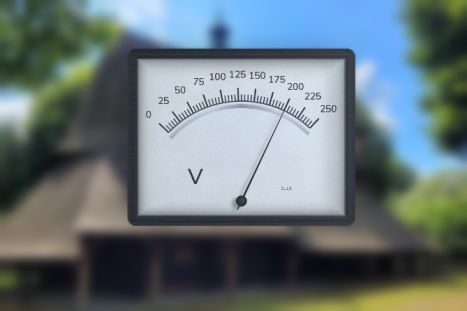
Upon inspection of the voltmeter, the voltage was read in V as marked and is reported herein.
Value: 200 V
